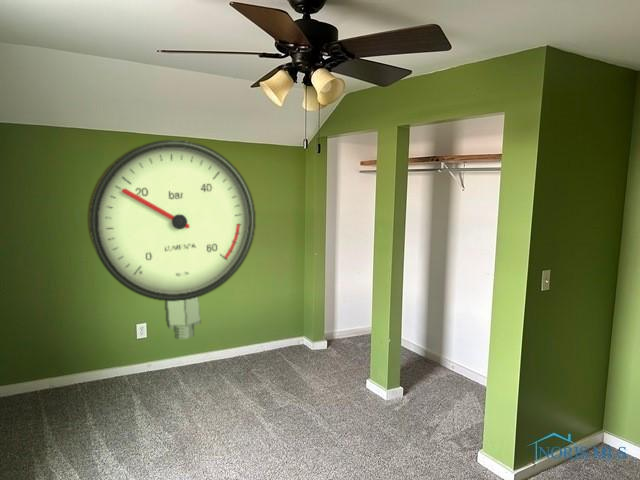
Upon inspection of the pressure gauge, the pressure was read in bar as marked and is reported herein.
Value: 18 bar
